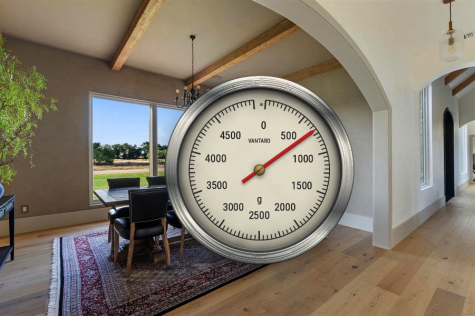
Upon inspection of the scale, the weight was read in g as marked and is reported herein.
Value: 700 g
